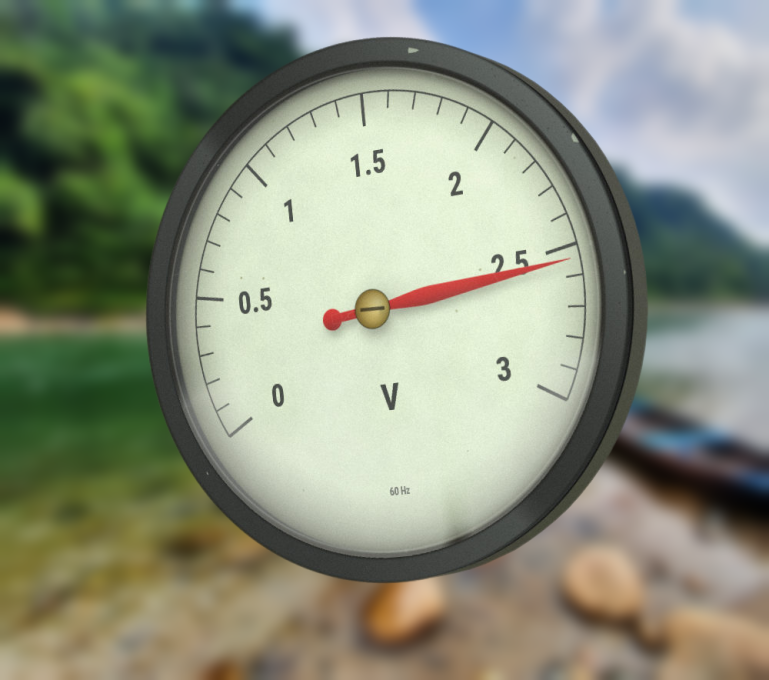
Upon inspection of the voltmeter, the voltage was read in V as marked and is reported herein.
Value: 2.55 V
